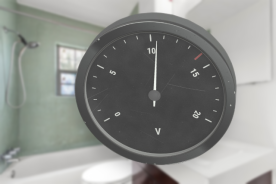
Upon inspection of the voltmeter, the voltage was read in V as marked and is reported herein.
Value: 10.5 V
